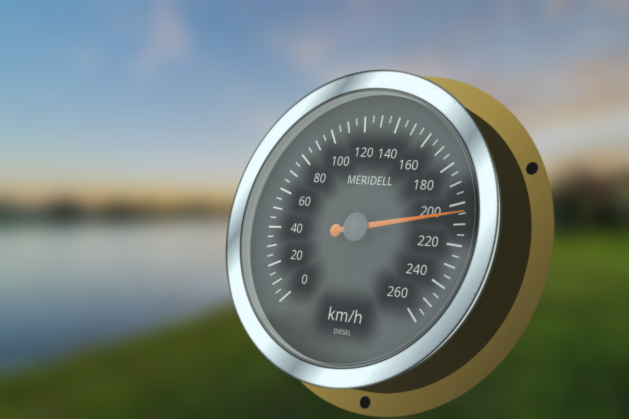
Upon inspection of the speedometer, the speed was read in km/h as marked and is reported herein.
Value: 205 km/h
